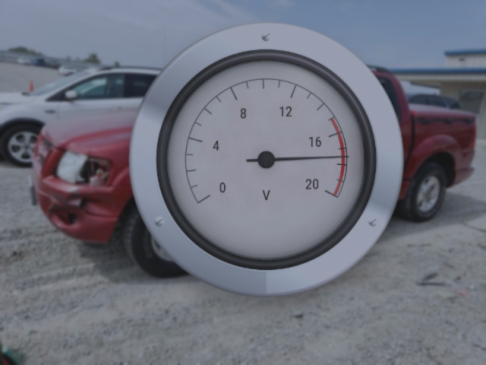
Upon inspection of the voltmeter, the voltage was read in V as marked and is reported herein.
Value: 17.5 V
